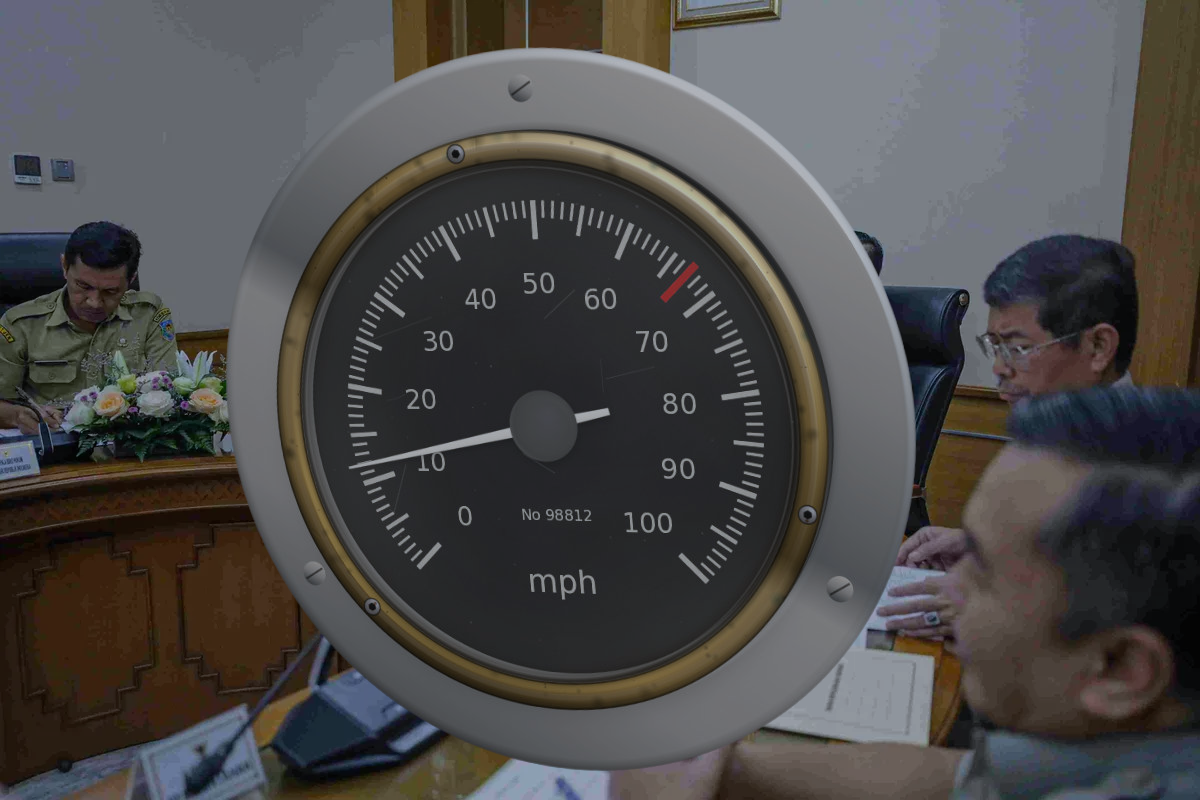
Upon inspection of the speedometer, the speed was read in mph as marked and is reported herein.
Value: 12 mph
